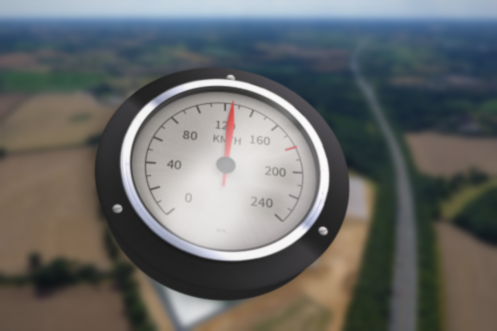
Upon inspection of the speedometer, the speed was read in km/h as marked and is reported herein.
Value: 125 km/h
